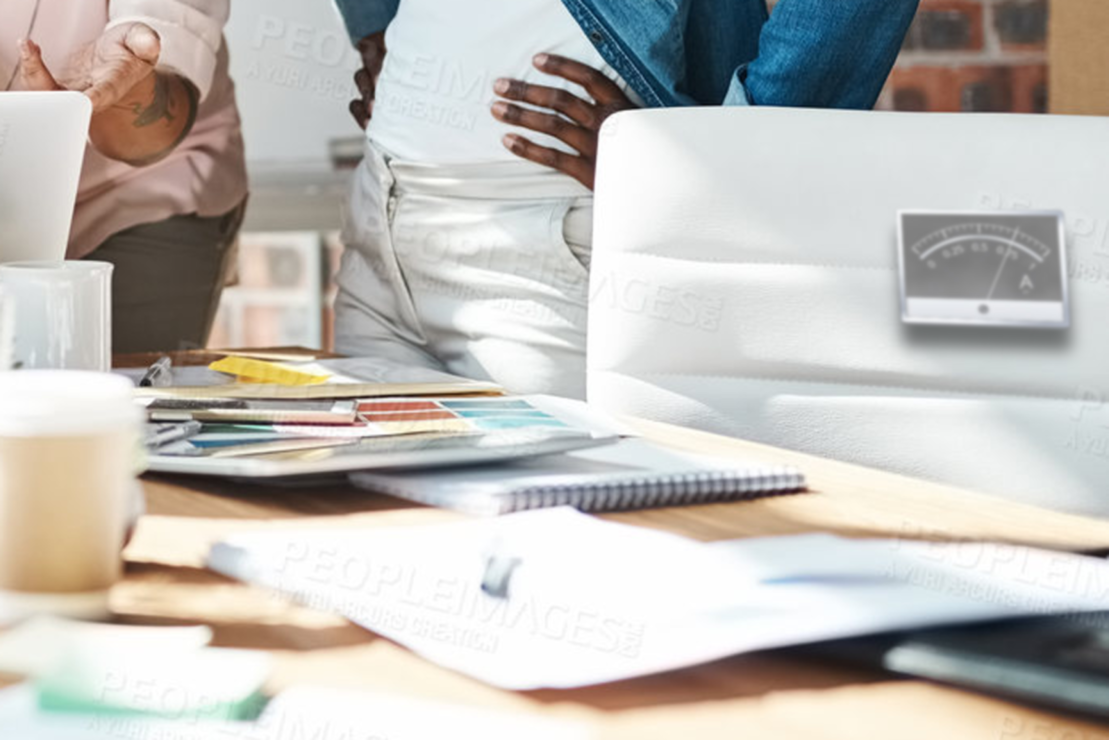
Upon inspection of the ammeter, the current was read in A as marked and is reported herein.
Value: 0.75 A
